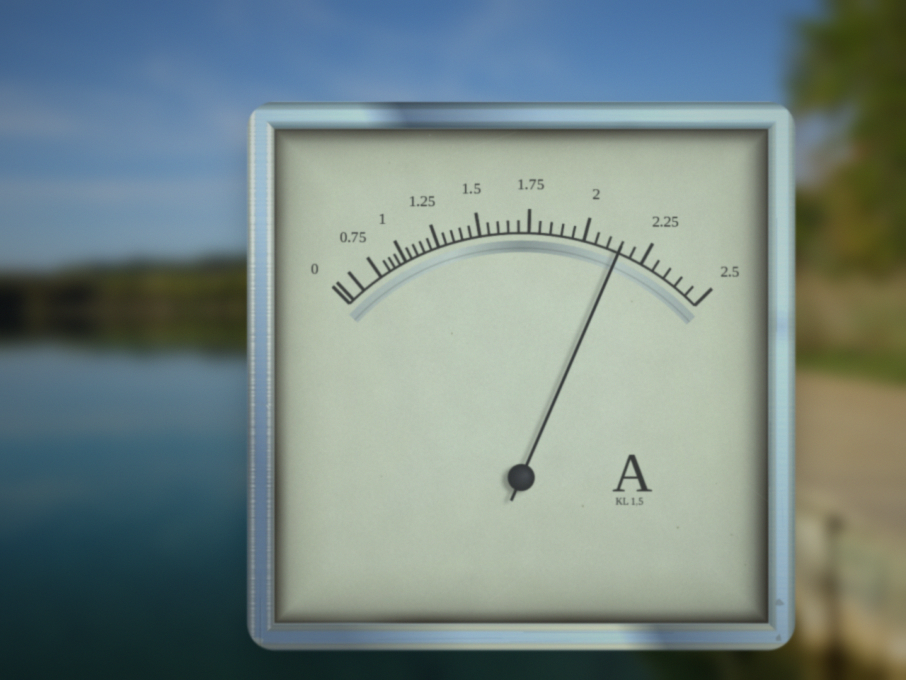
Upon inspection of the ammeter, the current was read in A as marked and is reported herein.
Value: 2.15 A
